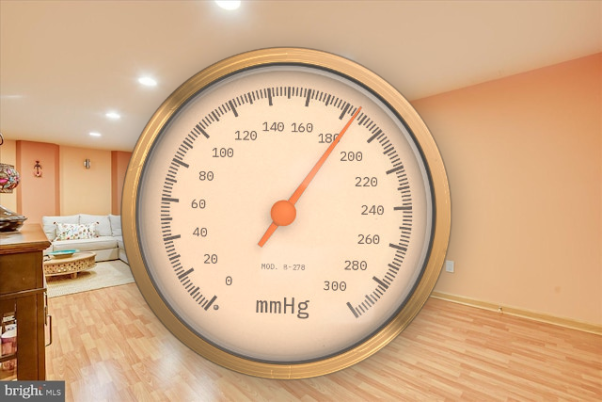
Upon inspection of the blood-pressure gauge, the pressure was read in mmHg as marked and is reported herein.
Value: 186 mmHg
